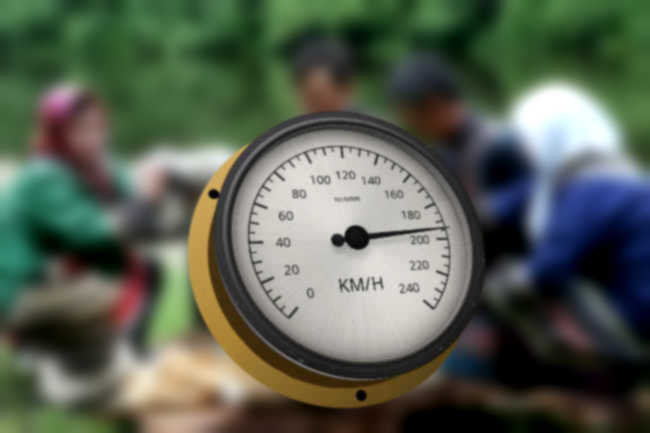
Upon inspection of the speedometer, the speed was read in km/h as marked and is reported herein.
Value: 195 km/h
